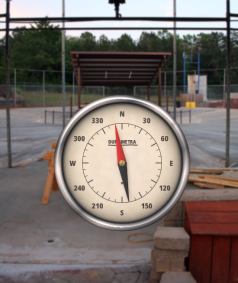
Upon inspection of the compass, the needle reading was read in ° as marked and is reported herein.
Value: 350 °
